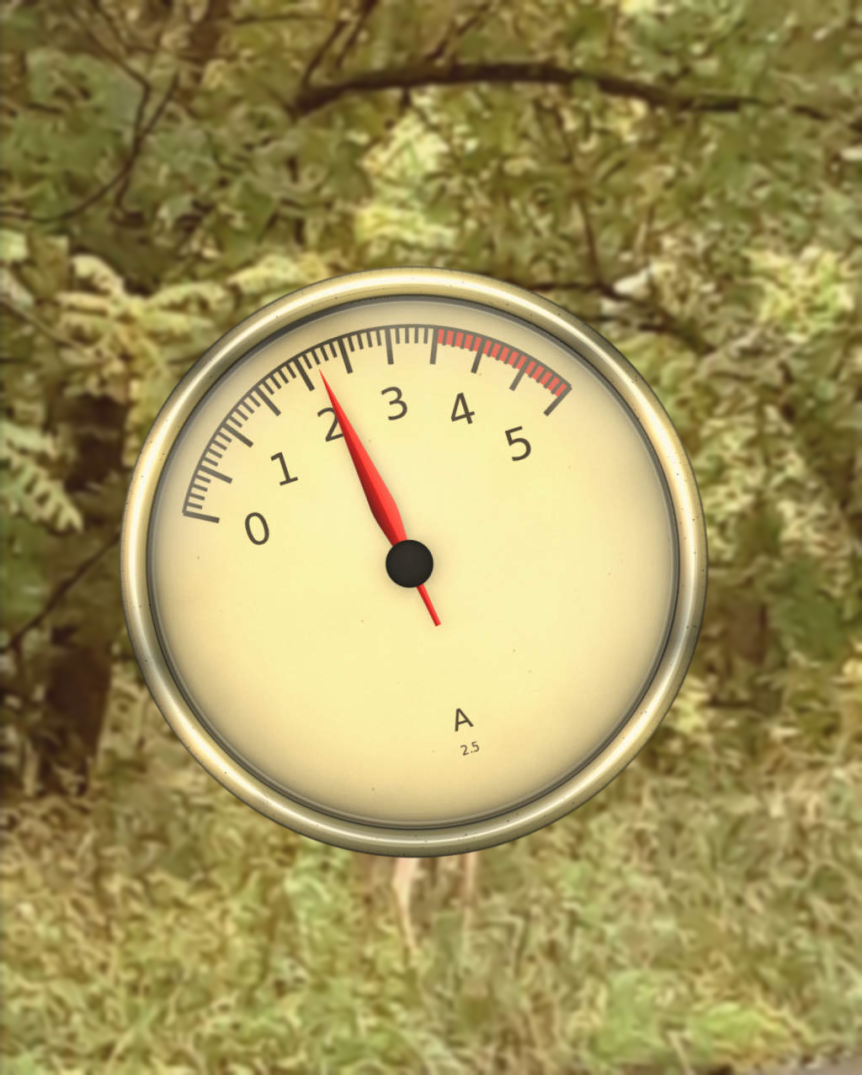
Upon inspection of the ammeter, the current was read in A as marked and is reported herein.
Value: 2.2 A
